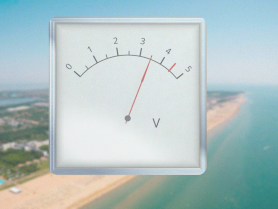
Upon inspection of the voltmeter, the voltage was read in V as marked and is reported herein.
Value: 3.5 V
